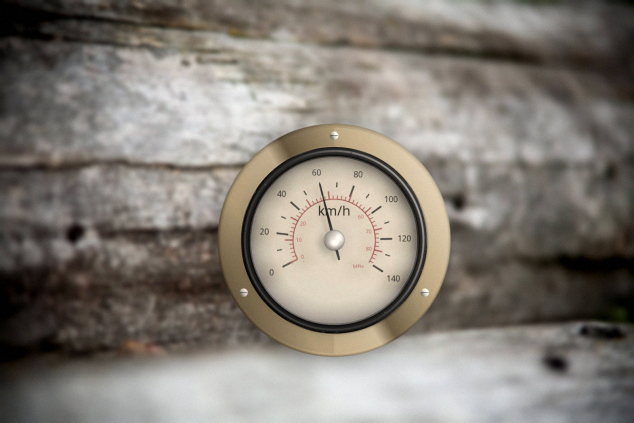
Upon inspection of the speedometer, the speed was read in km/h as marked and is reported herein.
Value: 60 km/h
